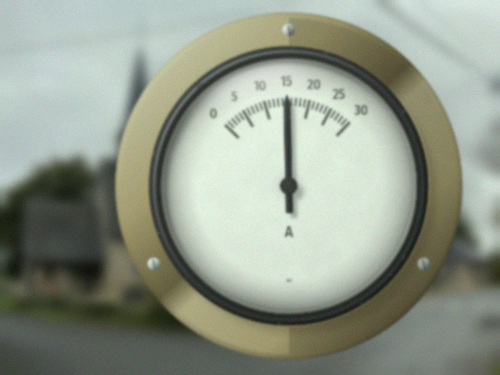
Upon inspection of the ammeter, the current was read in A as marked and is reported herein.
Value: 15 A
